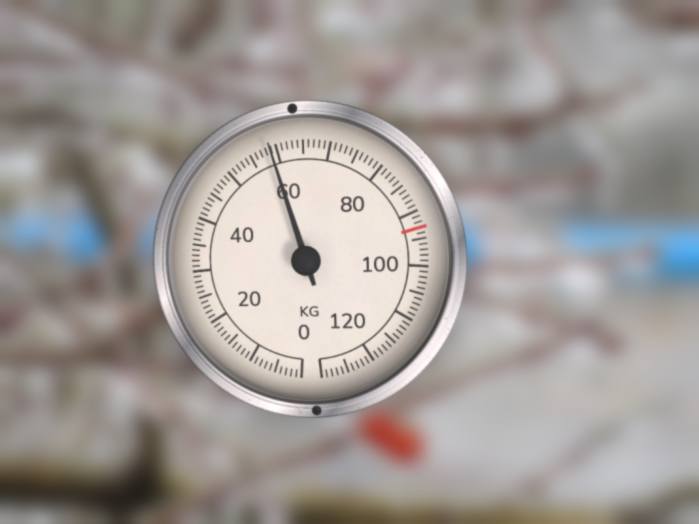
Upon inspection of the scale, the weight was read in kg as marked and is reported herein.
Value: 59 kg
